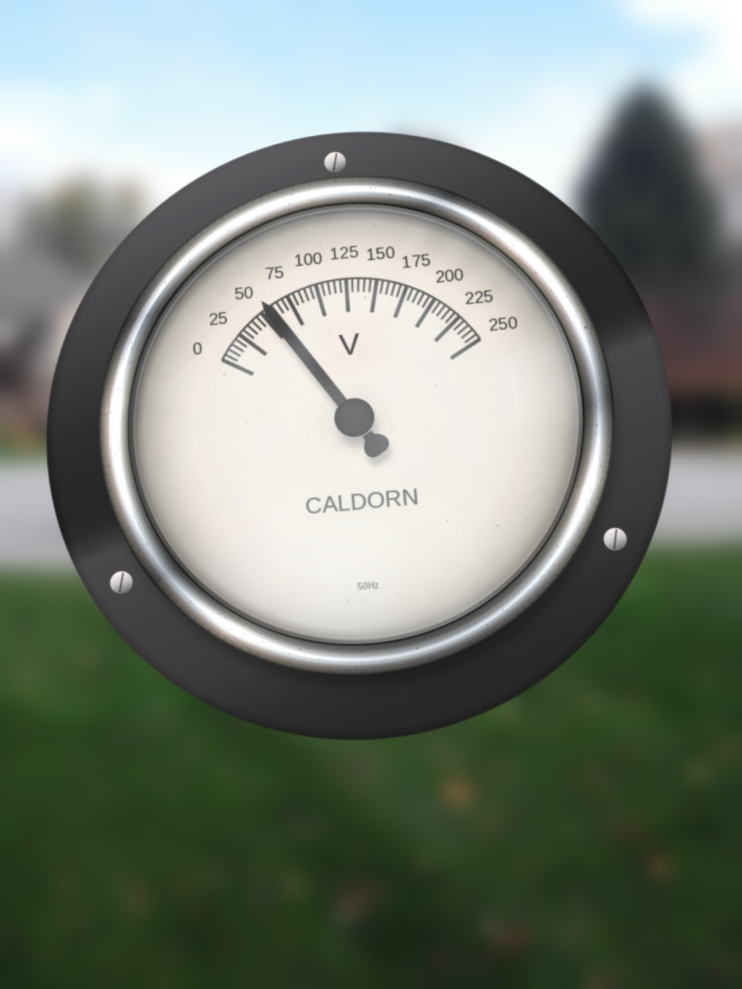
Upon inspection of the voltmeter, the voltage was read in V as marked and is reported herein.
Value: 55 V
